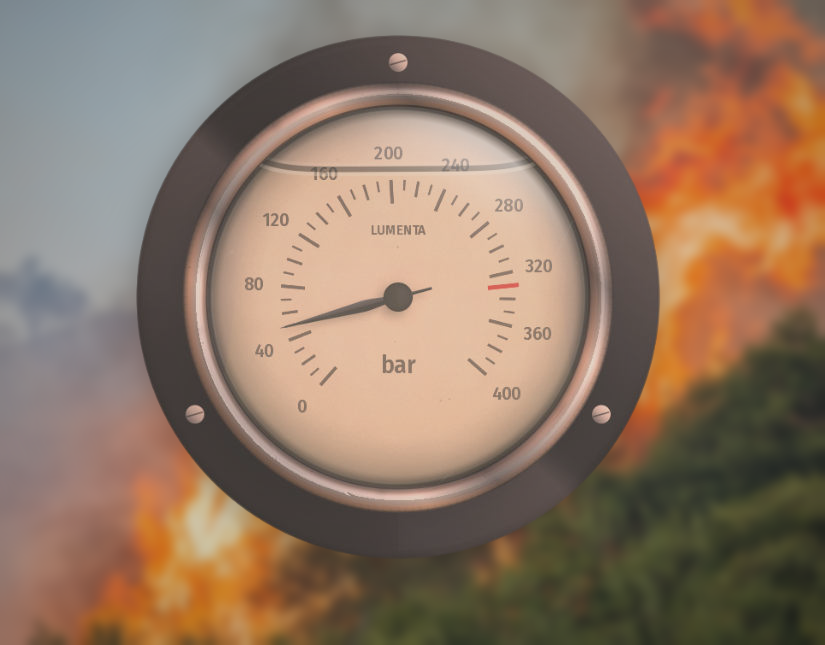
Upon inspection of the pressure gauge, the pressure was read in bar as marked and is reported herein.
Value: 50 bar
